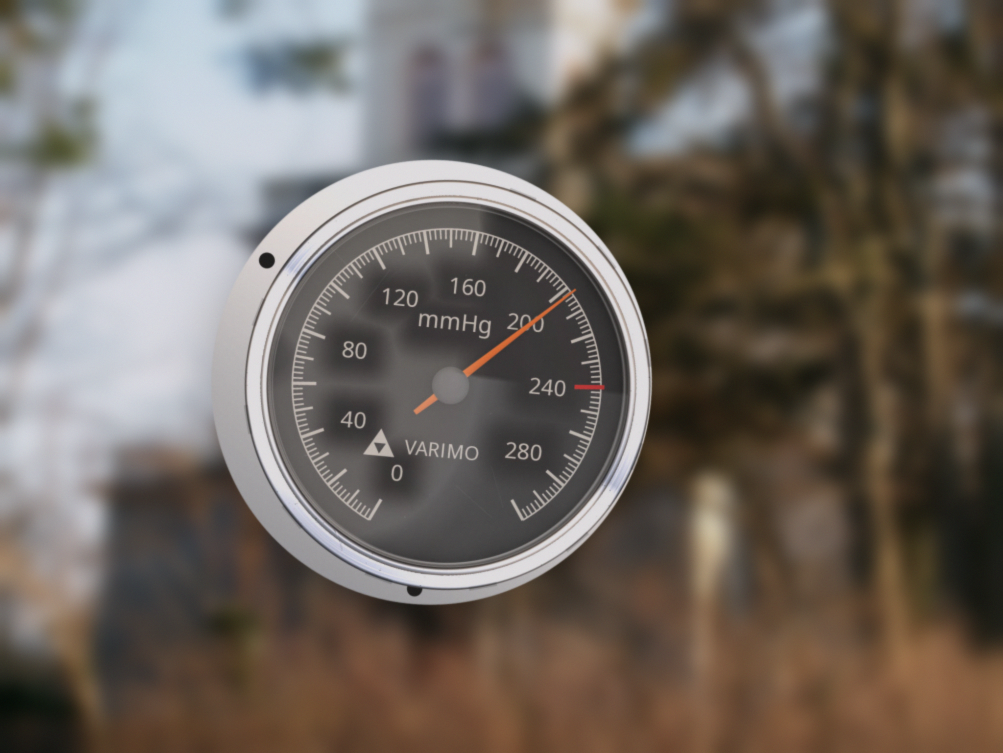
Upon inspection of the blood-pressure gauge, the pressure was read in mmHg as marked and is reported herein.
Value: 202 mmHg
